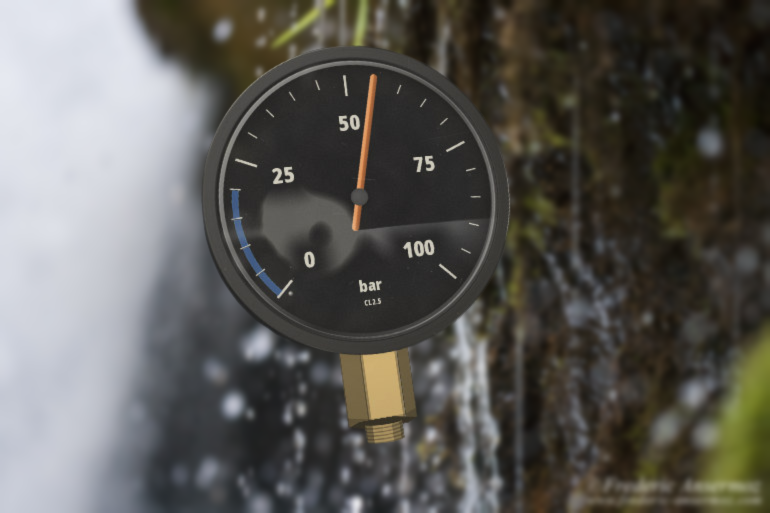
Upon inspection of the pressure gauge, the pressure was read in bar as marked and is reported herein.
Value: 55 bar
